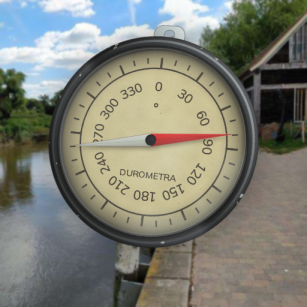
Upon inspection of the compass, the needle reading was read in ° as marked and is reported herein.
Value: 80 °
